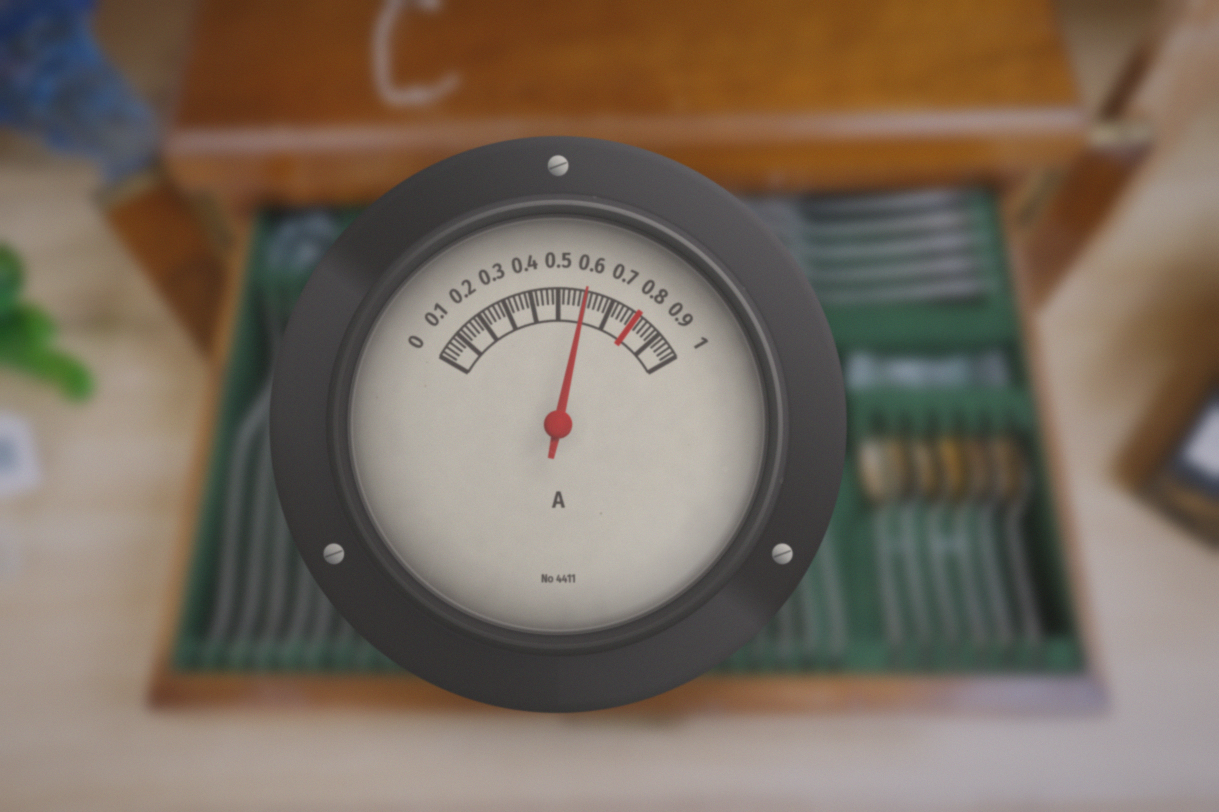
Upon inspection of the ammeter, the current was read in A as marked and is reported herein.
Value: 0.6 A
